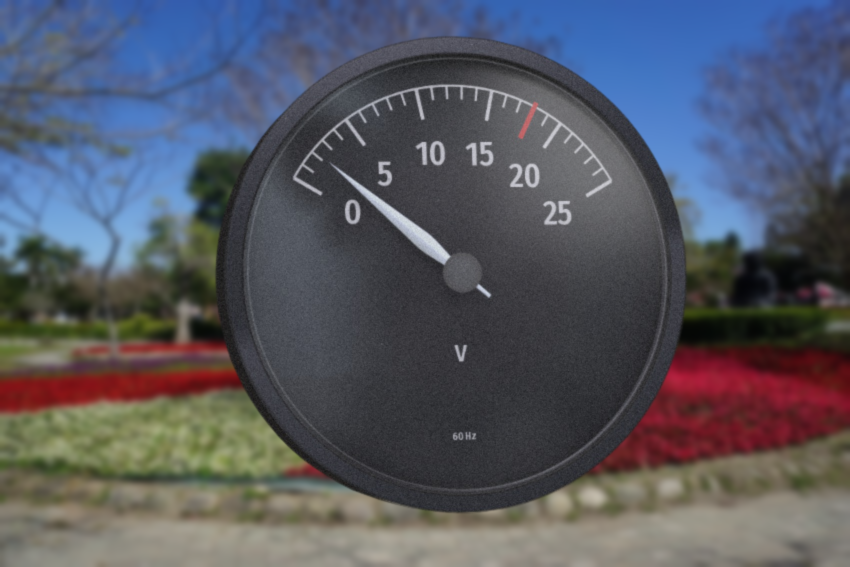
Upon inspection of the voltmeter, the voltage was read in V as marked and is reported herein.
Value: 2 V
